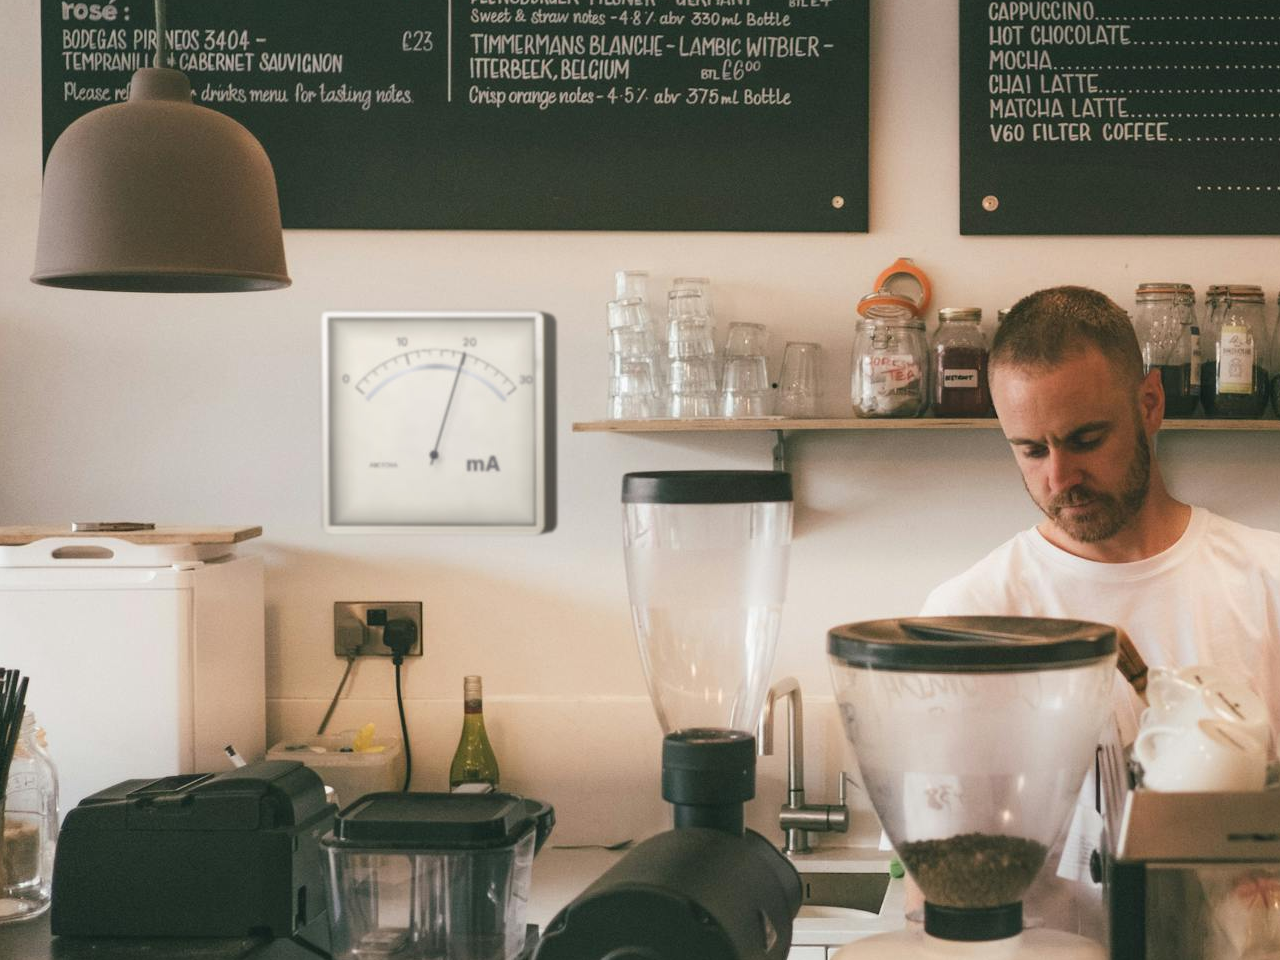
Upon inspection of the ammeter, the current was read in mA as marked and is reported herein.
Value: 20 mA
